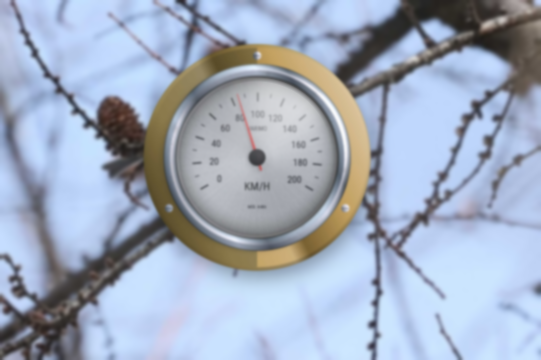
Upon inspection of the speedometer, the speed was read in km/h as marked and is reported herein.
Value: 85 km/h
